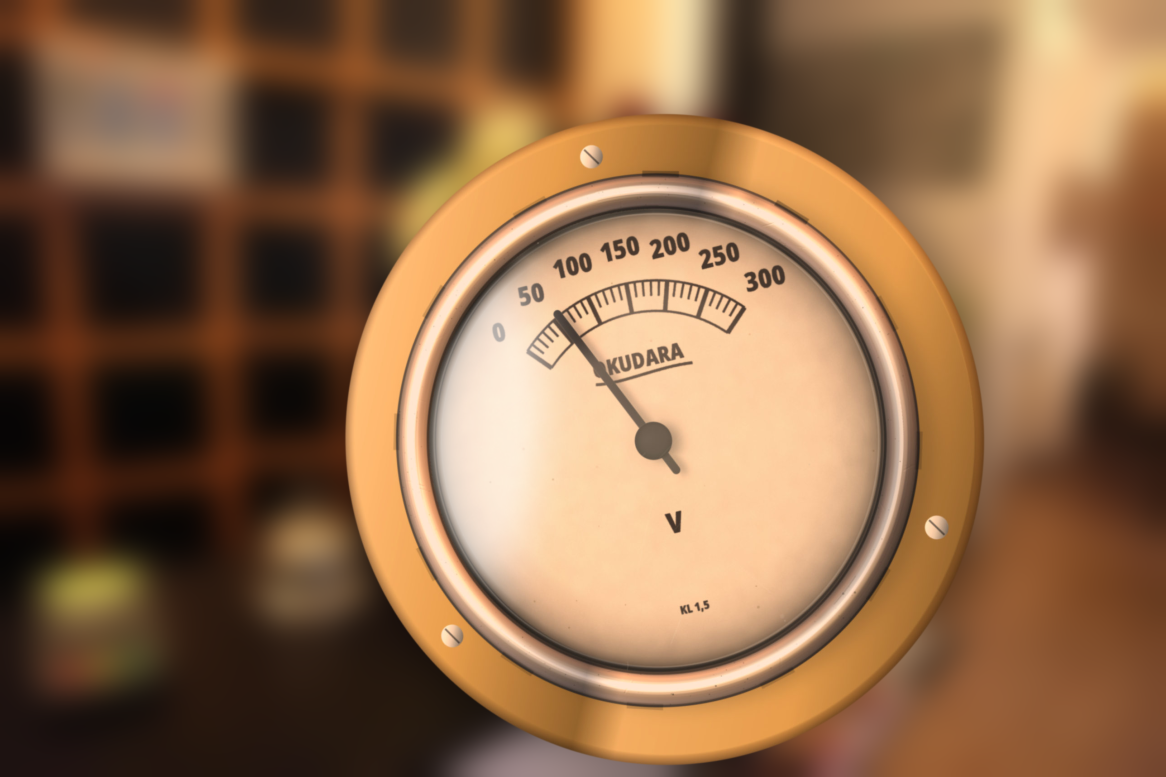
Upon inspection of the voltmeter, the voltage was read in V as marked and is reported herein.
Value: 60 V
